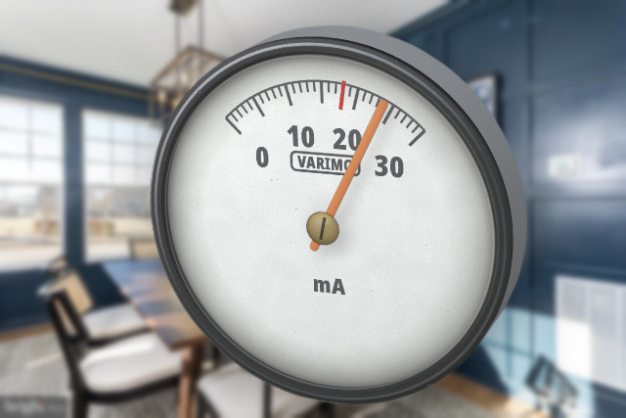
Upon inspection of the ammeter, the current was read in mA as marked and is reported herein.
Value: 24 mA
